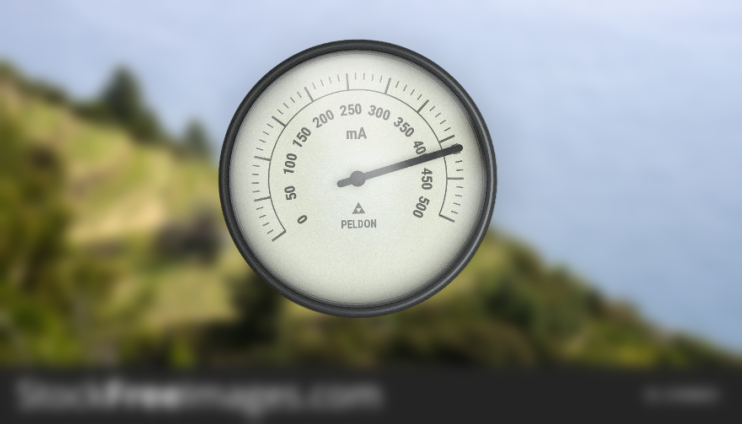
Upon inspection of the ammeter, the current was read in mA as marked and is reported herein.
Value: 415 mA
